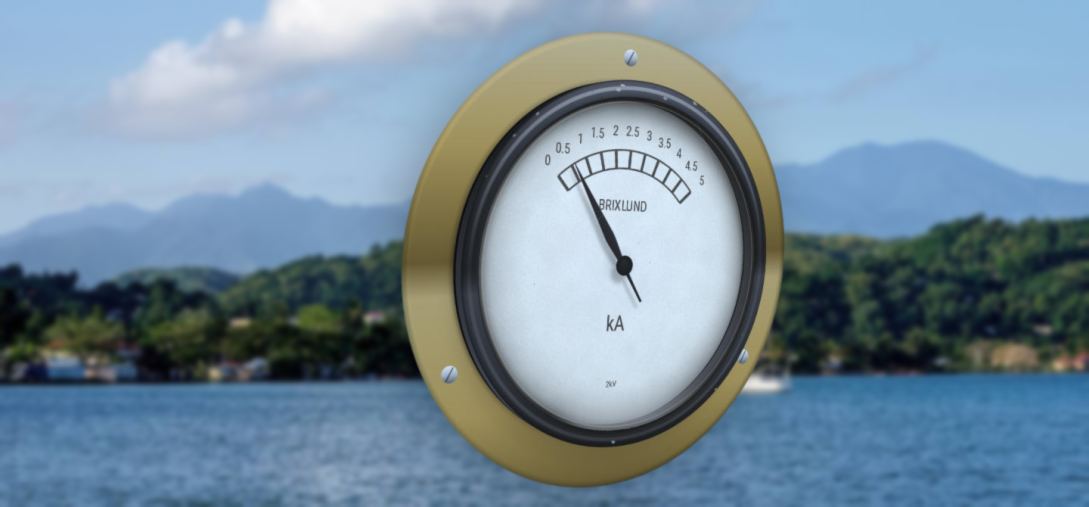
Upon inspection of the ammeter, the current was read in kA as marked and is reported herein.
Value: 0.5 kA
